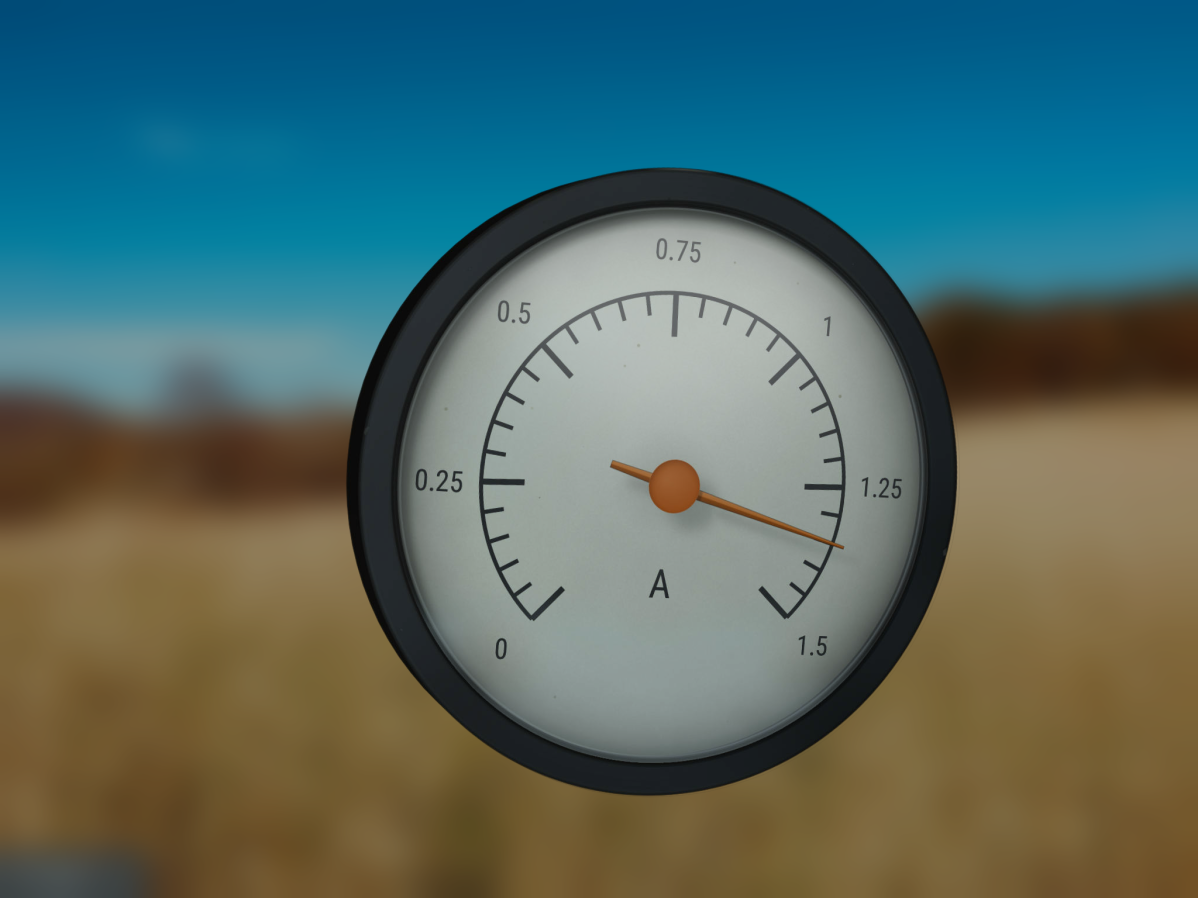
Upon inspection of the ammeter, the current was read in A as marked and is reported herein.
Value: 1.35 A
